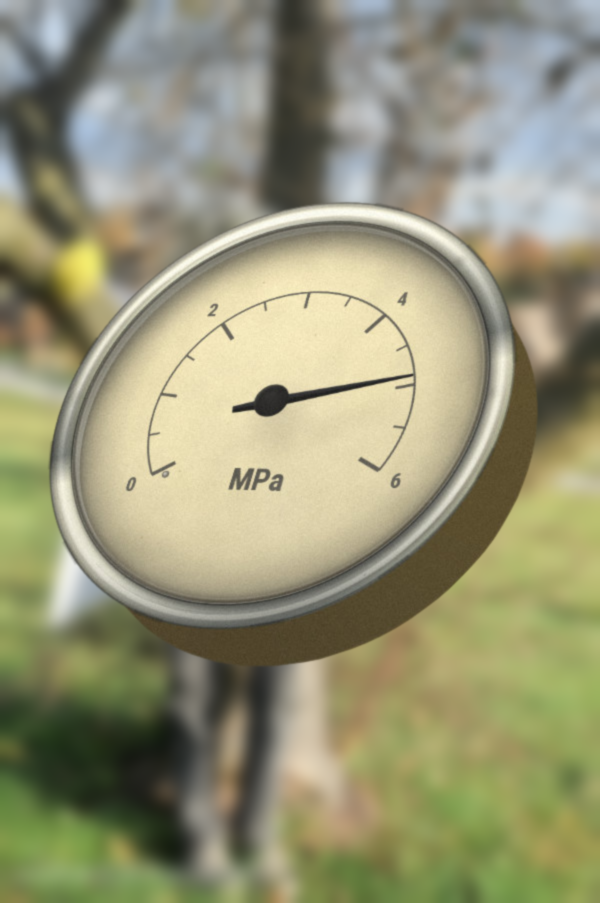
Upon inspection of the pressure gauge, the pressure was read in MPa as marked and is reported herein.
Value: 5 MPa
